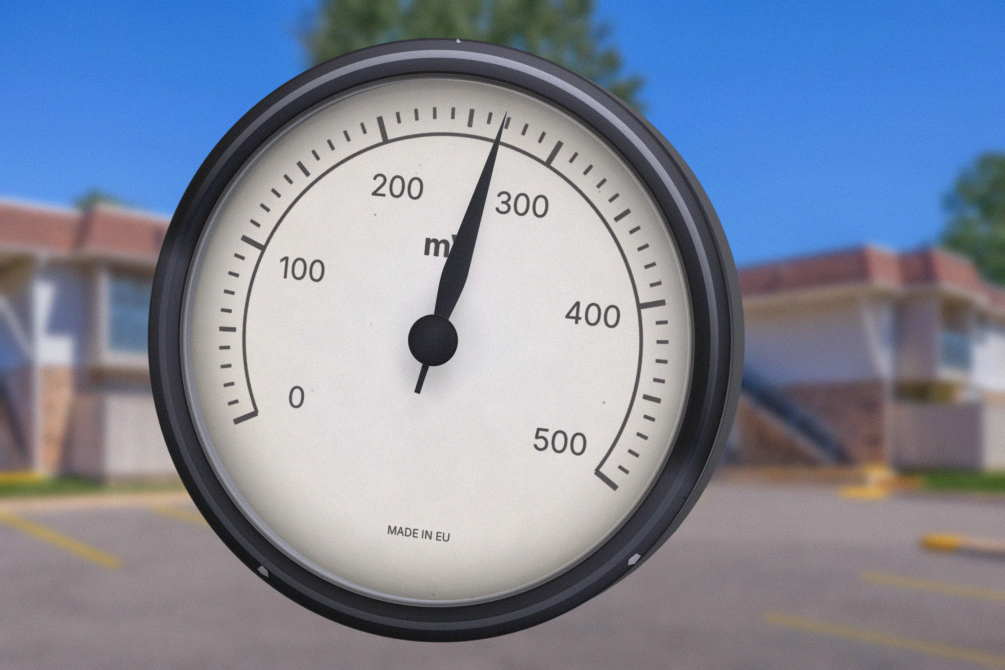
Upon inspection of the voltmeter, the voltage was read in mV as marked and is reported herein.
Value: 270 mV
